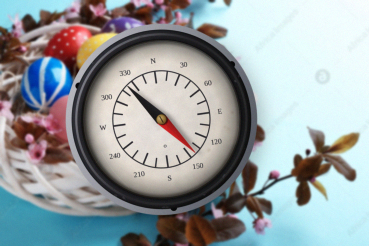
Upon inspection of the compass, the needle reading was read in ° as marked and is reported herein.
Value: 142.5 °
